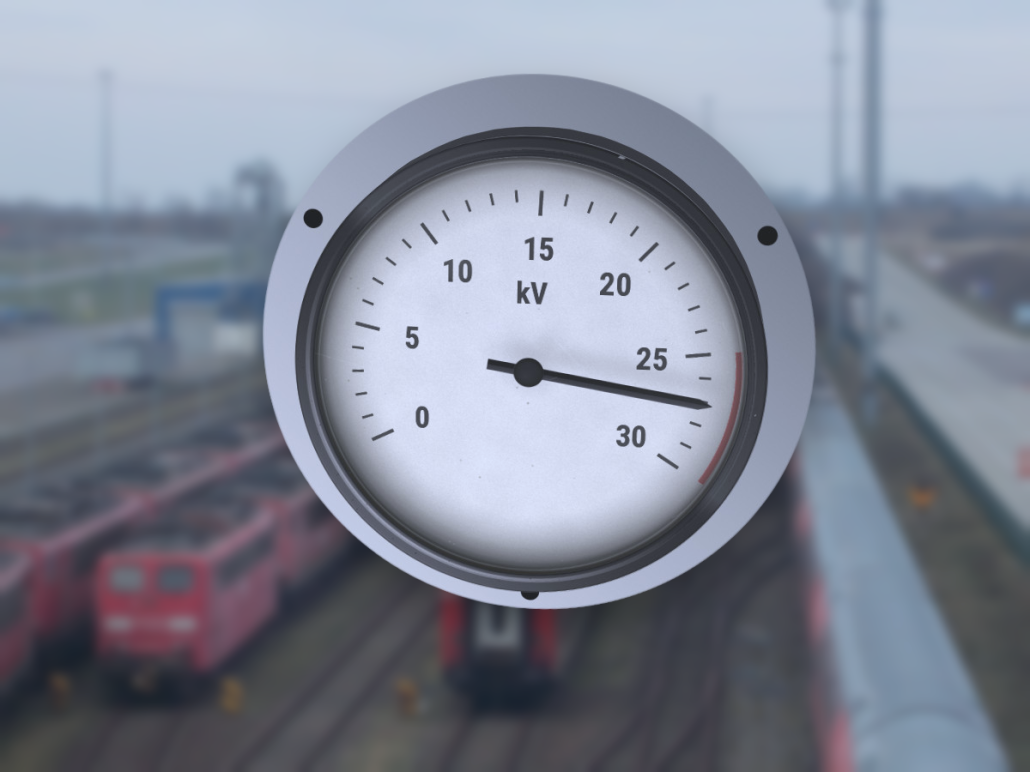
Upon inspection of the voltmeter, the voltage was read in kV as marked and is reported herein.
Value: 27 kV
